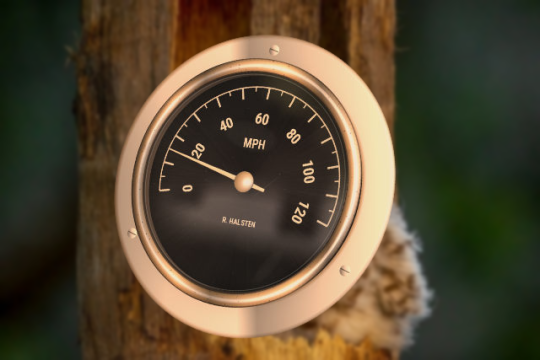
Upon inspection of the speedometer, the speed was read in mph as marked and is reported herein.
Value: 15 mph
